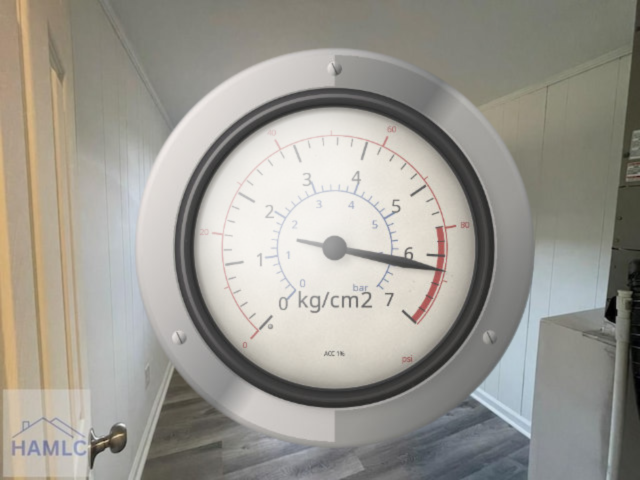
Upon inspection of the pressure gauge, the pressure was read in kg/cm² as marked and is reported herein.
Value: 6.2 kg/cm²
